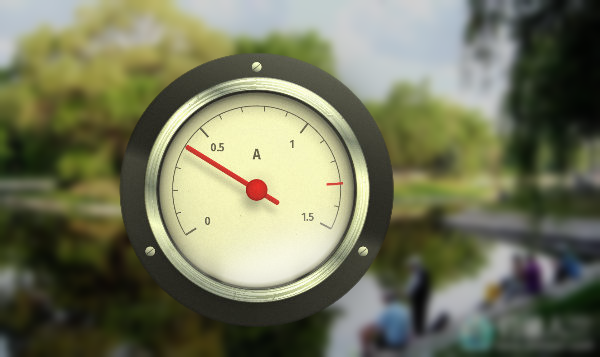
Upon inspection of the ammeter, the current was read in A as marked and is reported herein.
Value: 0.4 A
